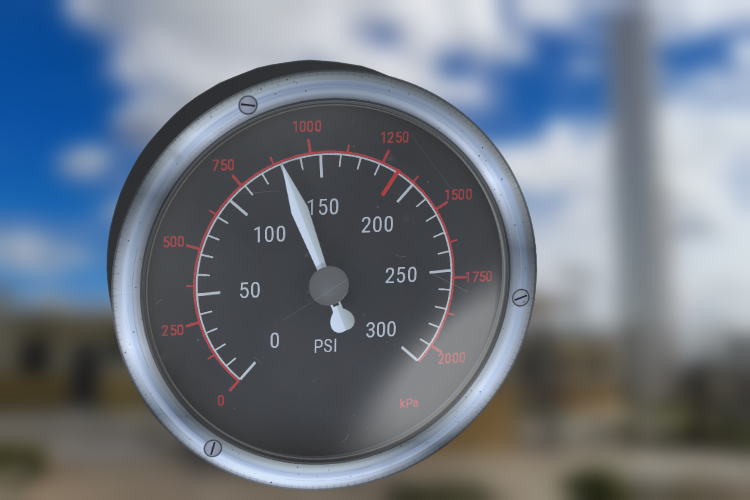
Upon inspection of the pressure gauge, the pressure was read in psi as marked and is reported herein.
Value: 130 psi
